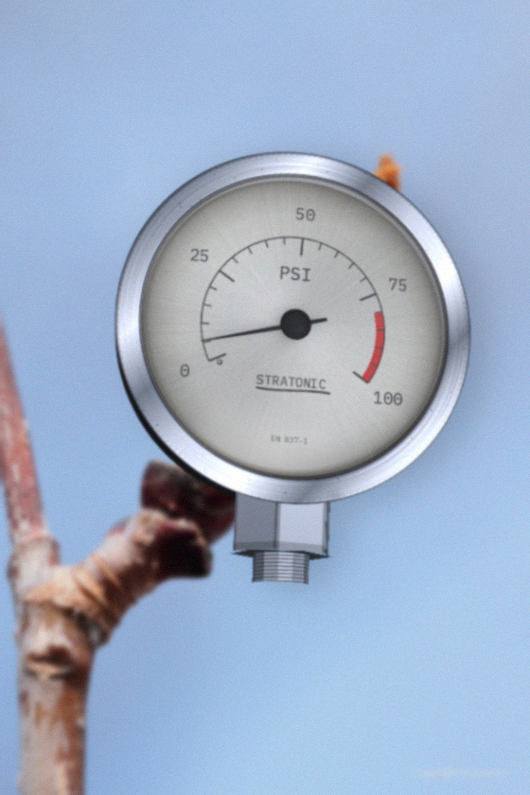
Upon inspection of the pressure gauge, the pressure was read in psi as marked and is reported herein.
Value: 5 psi
